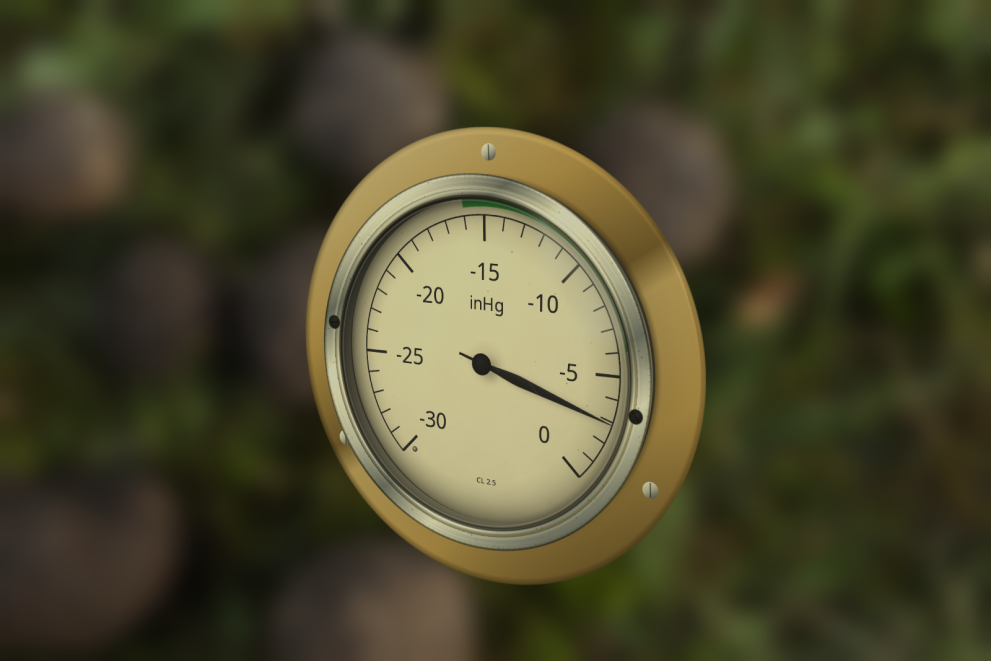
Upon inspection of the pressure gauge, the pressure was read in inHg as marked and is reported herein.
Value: -3 inHg
